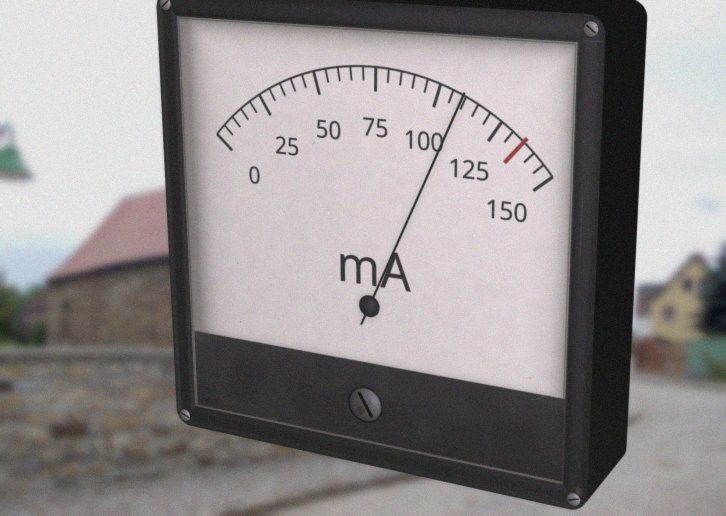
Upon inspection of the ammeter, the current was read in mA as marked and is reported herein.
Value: 110 mA
